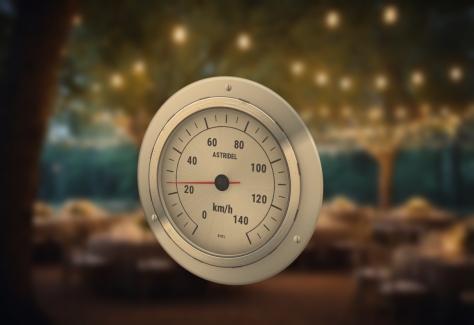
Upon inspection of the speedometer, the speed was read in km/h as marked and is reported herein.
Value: 25 km/h
